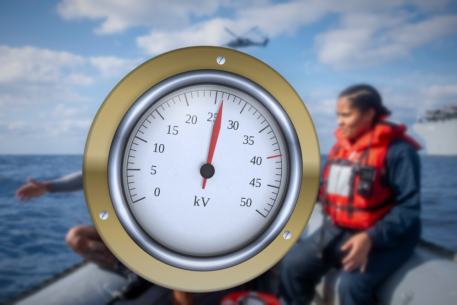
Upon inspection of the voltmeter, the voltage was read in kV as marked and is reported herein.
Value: 26 kV
